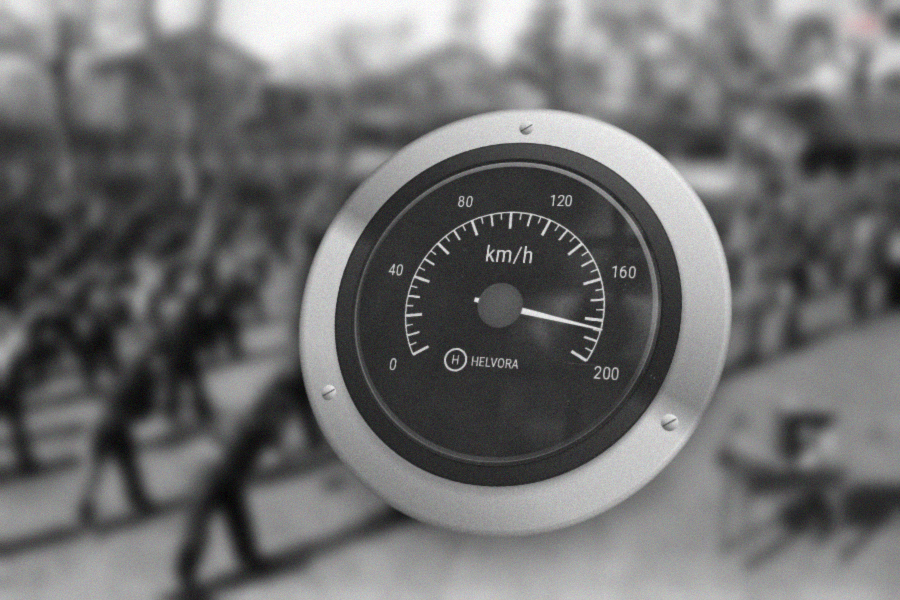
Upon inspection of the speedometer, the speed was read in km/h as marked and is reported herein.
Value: 185 km/h
